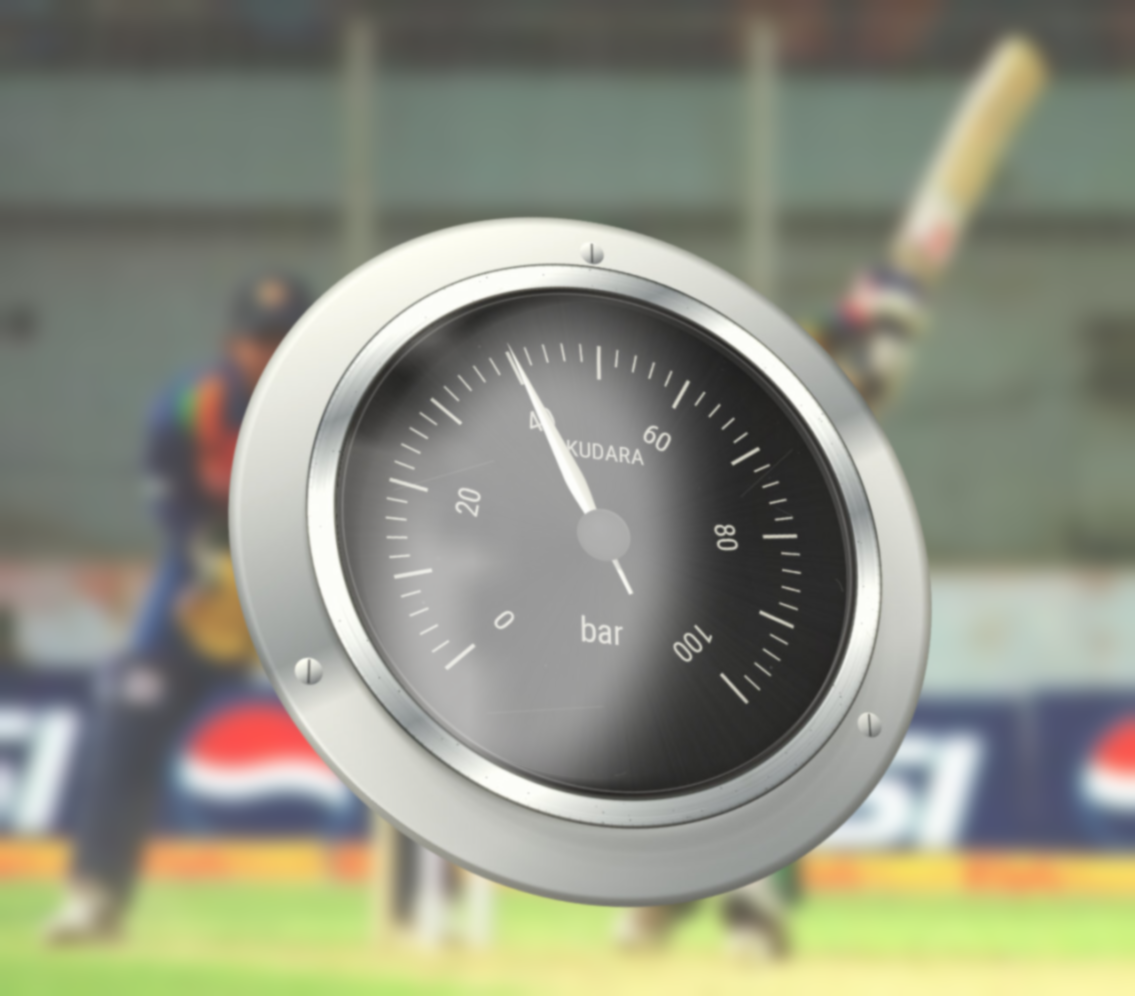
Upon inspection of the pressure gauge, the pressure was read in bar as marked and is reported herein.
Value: 40 bar
